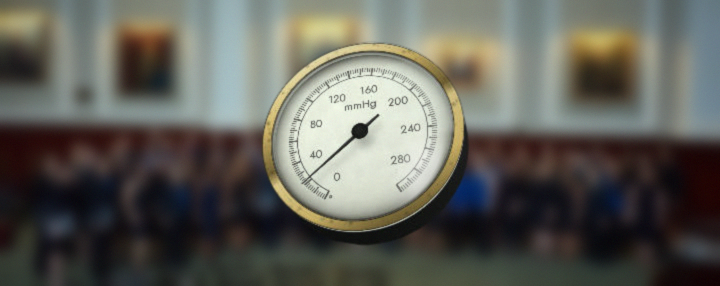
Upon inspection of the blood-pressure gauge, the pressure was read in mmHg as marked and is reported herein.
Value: 20 mmHg
